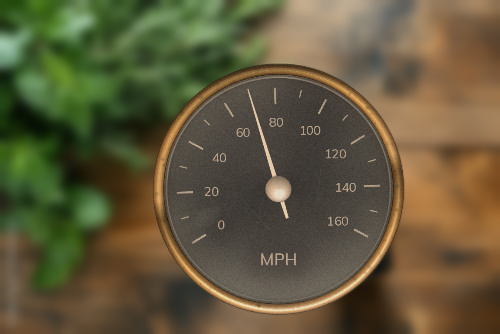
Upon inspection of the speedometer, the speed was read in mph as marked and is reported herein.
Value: 70 mph
